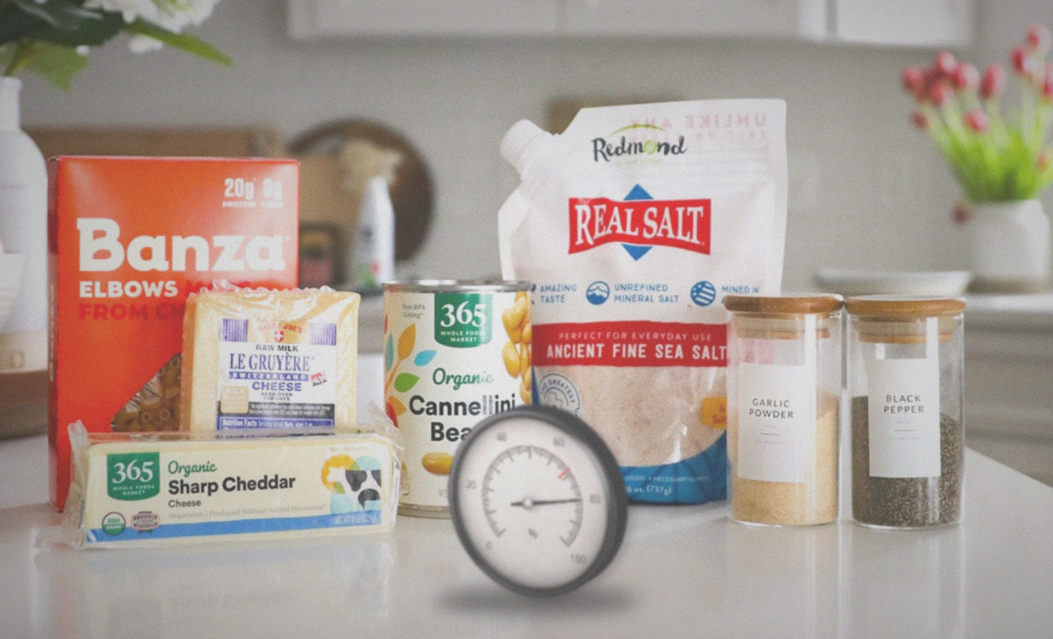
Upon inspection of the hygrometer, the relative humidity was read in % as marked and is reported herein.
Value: 80 %
